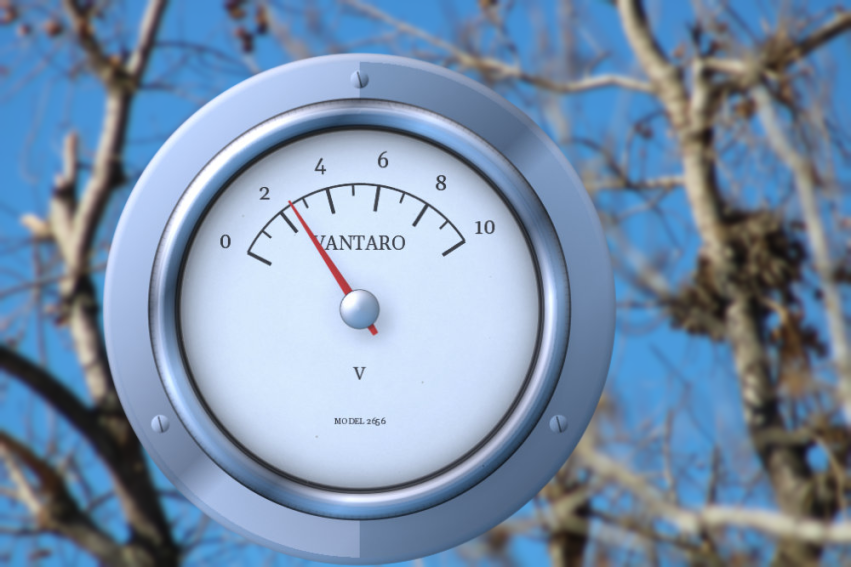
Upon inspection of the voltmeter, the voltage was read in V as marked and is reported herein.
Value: 2.5 V
